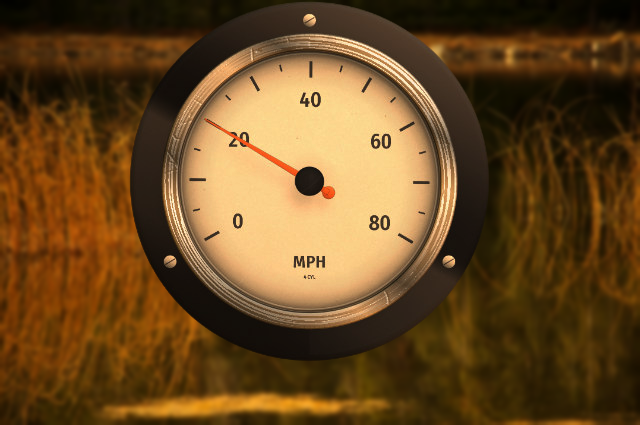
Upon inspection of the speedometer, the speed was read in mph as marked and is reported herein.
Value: 20 mph
